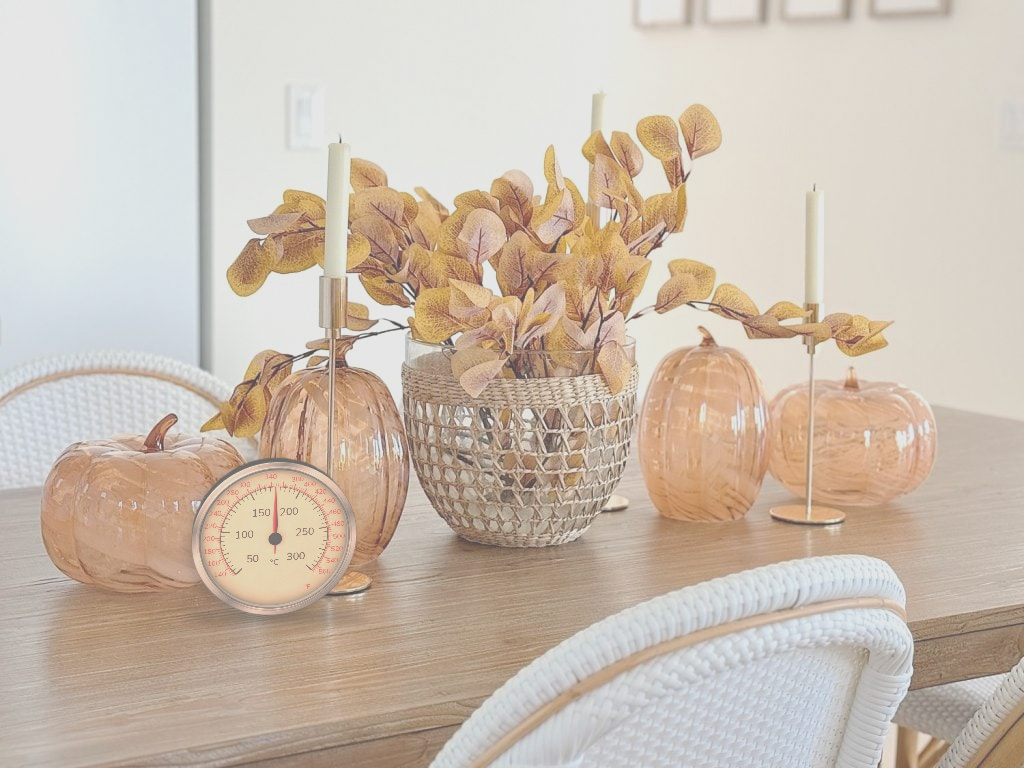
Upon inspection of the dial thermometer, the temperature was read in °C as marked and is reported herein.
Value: 175 °C
